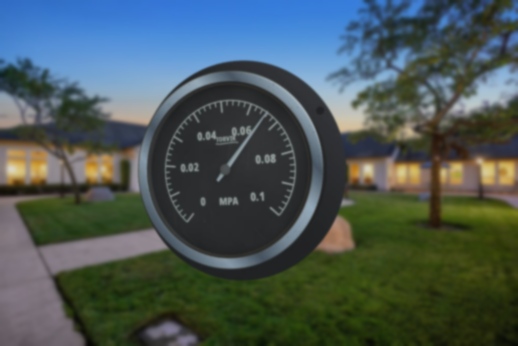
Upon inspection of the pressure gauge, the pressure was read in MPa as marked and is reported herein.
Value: 0.066 MPa
